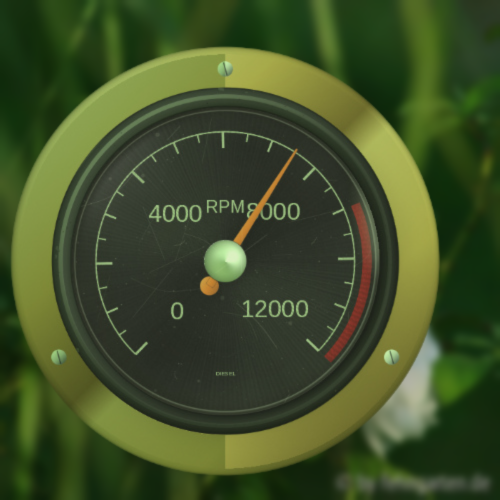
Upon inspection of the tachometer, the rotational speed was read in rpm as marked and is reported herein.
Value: 7500 rpm
